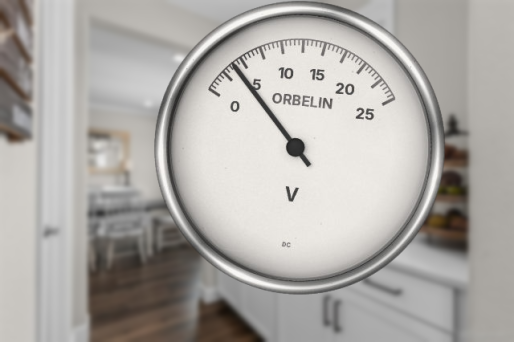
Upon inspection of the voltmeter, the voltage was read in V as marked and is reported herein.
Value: 4 V
